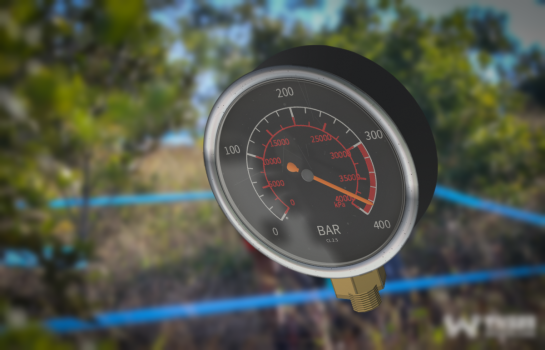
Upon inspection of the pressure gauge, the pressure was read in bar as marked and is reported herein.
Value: 380 bar
